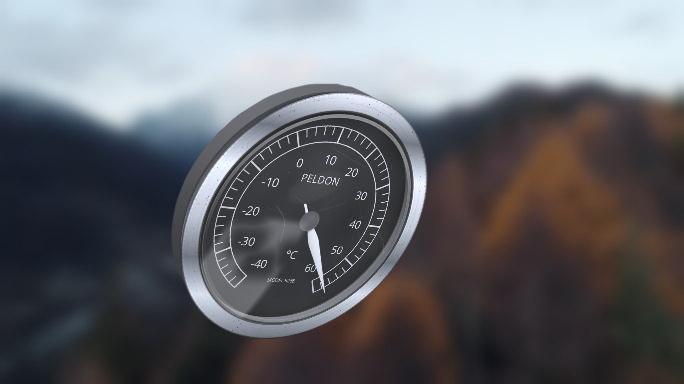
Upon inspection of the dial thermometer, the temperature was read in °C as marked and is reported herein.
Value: 58 °C
